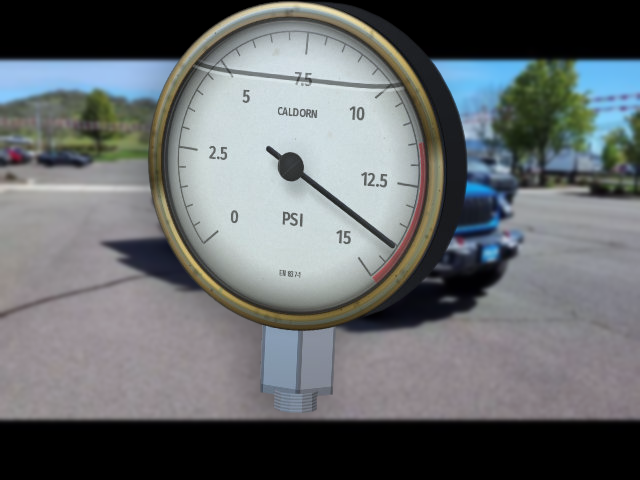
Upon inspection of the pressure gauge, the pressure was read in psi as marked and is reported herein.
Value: 14 psi
